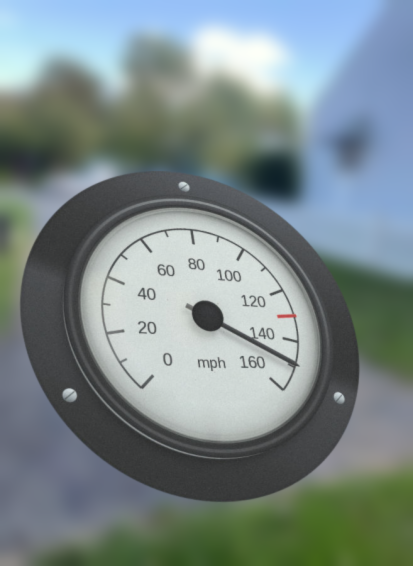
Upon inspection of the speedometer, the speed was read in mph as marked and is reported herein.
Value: 150 mph
